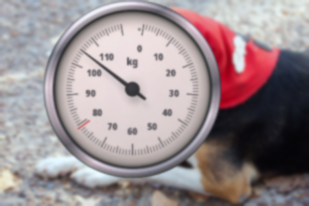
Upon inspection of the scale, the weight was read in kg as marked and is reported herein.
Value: 105 kg
